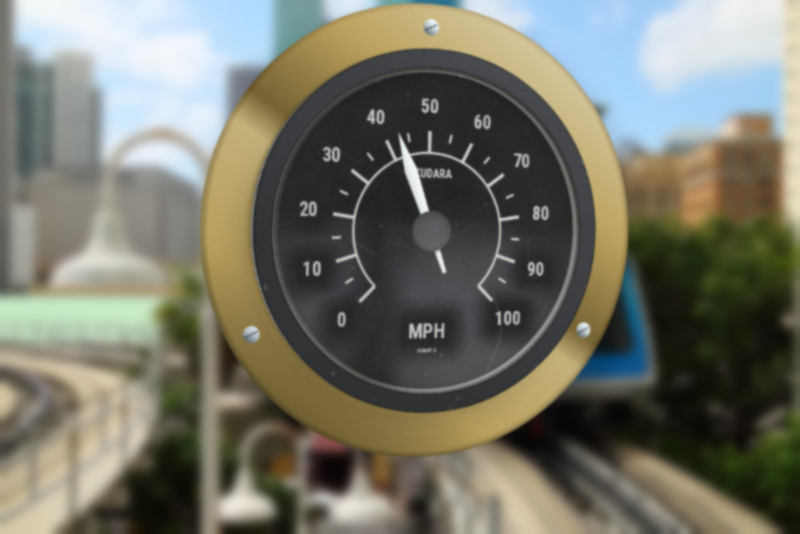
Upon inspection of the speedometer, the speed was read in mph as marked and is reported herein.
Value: 42.5 mph
